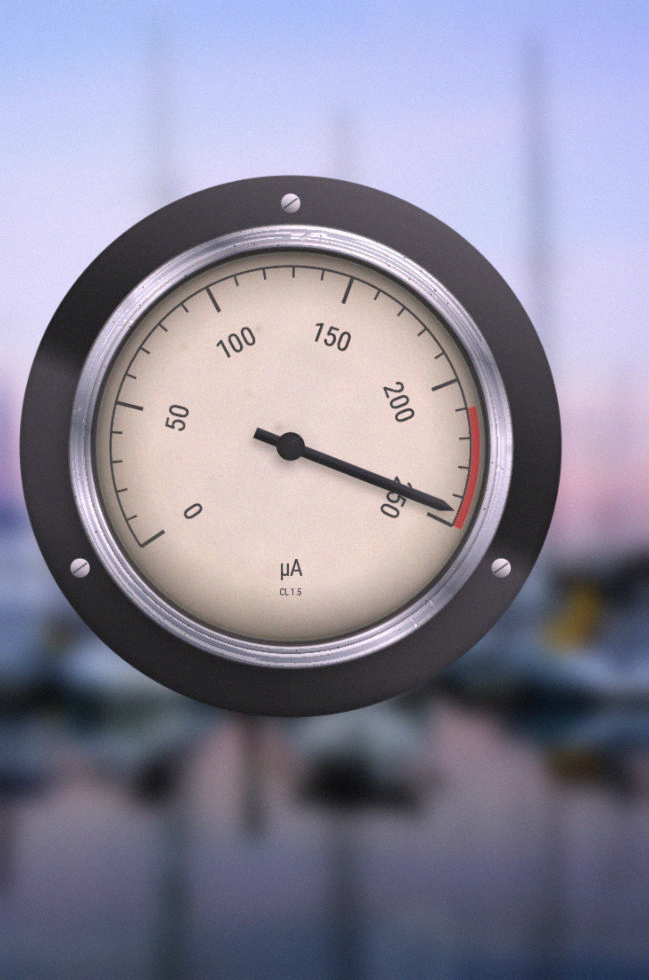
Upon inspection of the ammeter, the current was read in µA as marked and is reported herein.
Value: 245 µA
